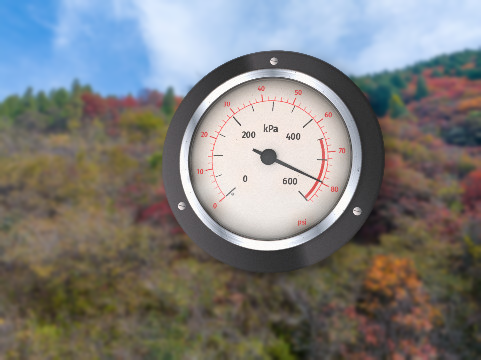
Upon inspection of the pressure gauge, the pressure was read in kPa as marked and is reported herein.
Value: 550 kPa
